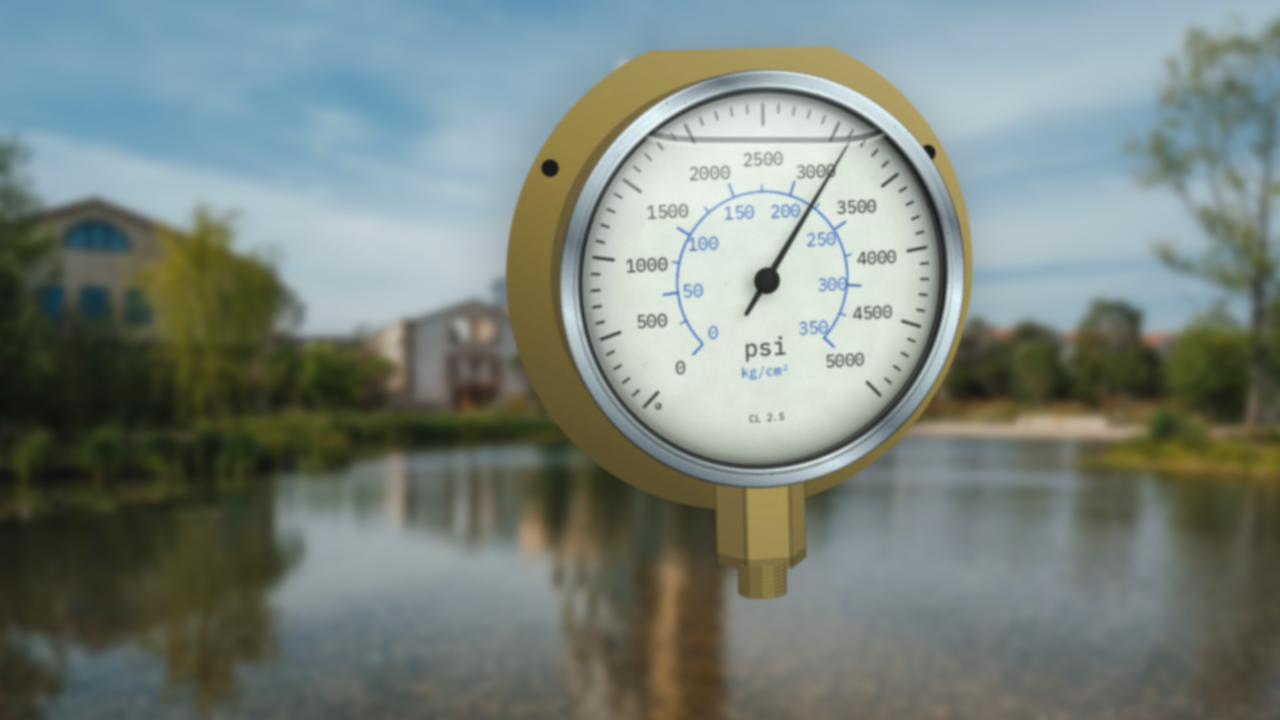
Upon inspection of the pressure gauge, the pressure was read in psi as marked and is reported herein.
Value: 3100 psi
